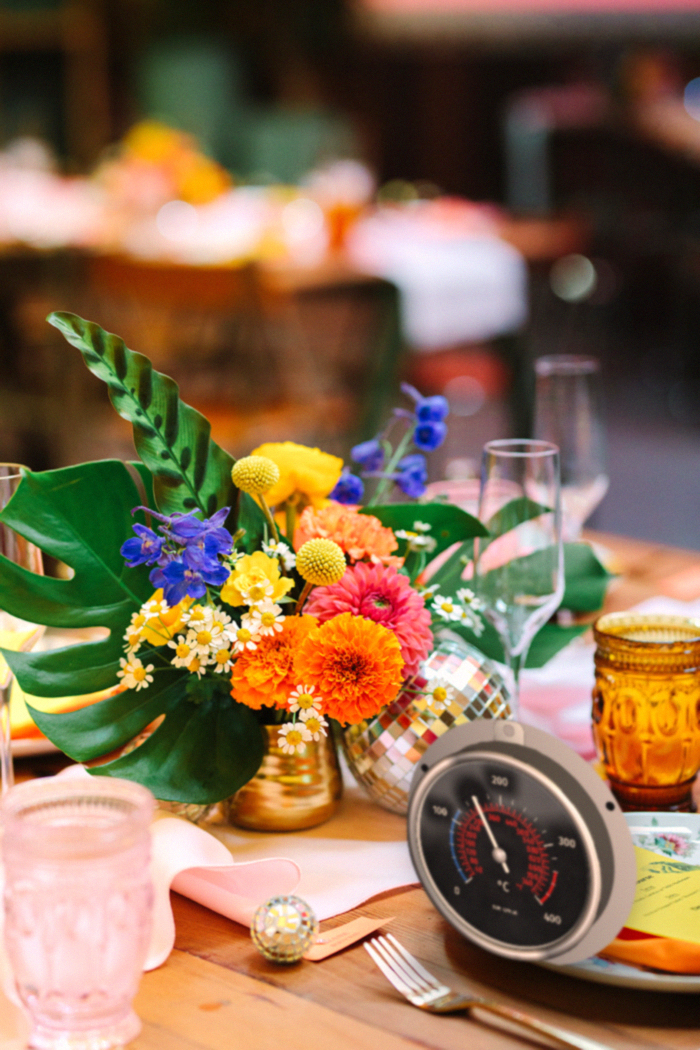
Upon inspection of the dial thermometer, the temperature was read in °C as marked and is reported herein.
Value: 160 °C
